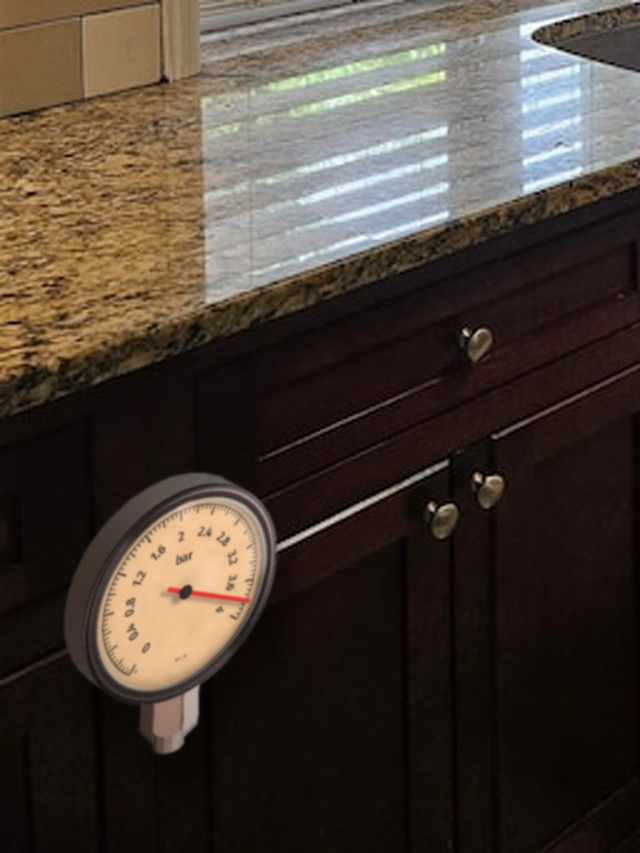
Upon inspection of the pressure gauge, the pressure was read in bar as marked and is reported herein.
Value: 3.8 bar
